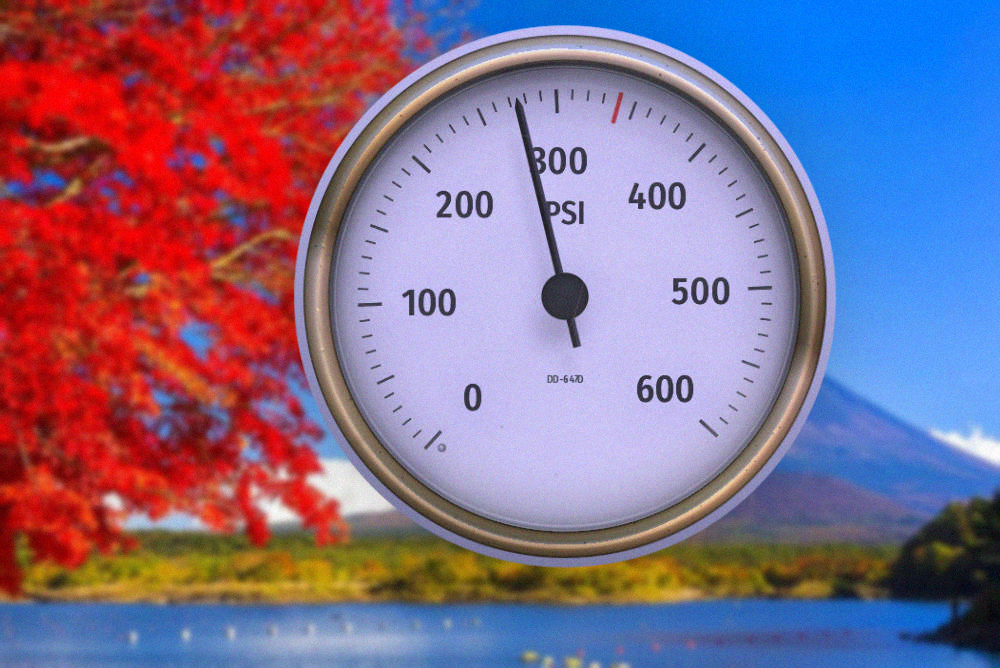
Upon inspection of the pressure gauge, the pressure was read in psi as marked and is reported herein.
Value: 275 psi
